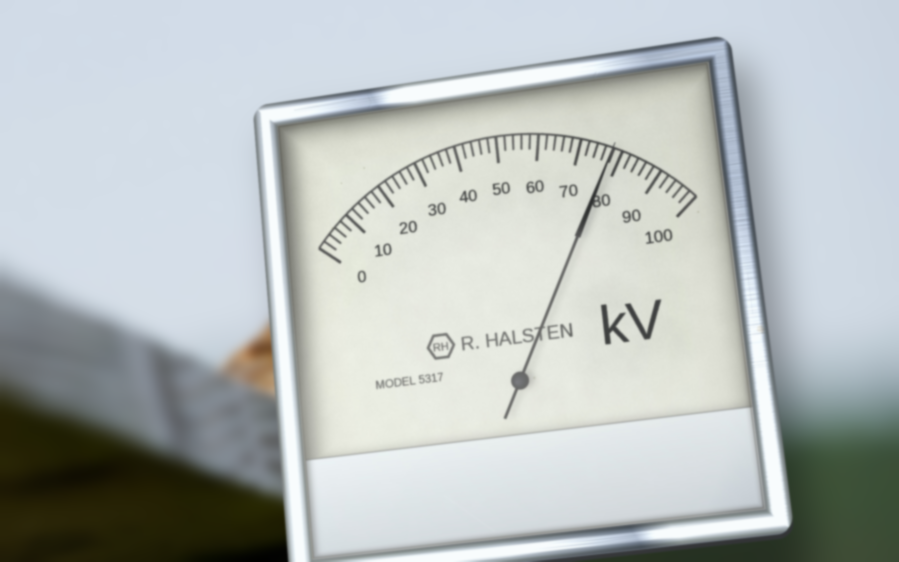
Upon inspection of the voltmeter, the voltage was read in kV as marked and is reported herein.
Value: 78 kV
